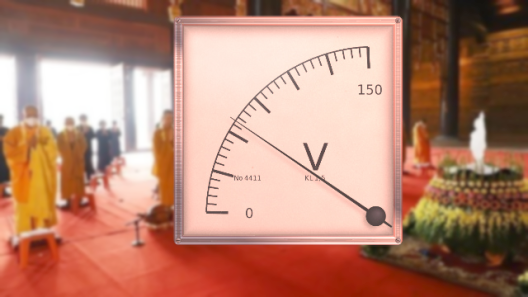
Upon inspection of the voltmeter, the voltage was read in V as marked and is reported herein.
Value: 57.5 V
